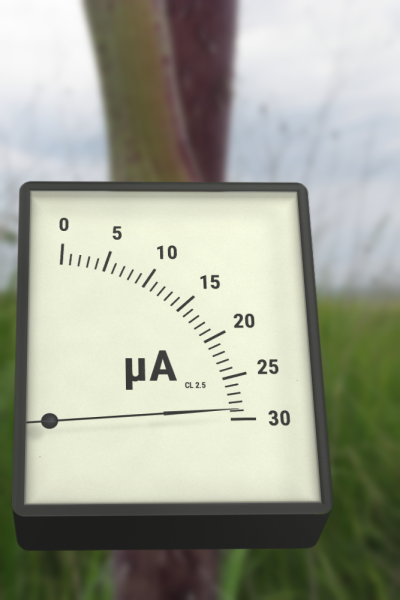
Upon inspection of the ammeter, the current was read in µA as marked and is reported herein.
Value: 29 µA
